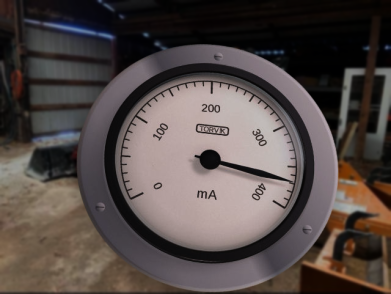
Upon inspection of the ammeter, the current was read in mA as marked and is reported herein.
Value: 370 mA
